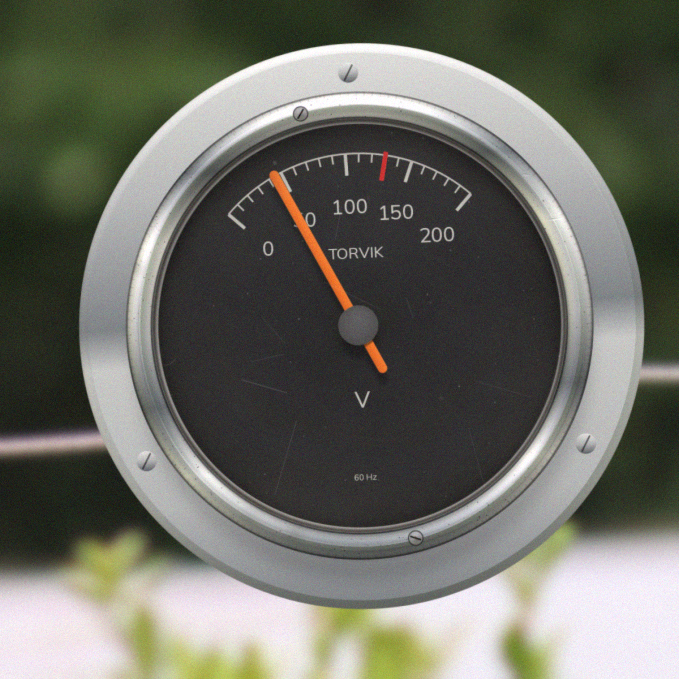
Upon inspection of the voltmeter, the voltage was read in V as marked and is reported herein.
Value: 45 V
